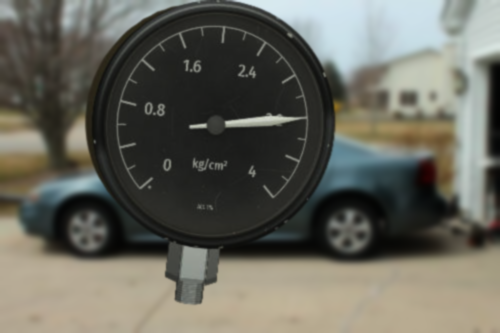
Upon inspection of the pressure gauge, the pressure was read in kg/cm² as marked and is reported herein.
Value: 3.2 kg/cm²
